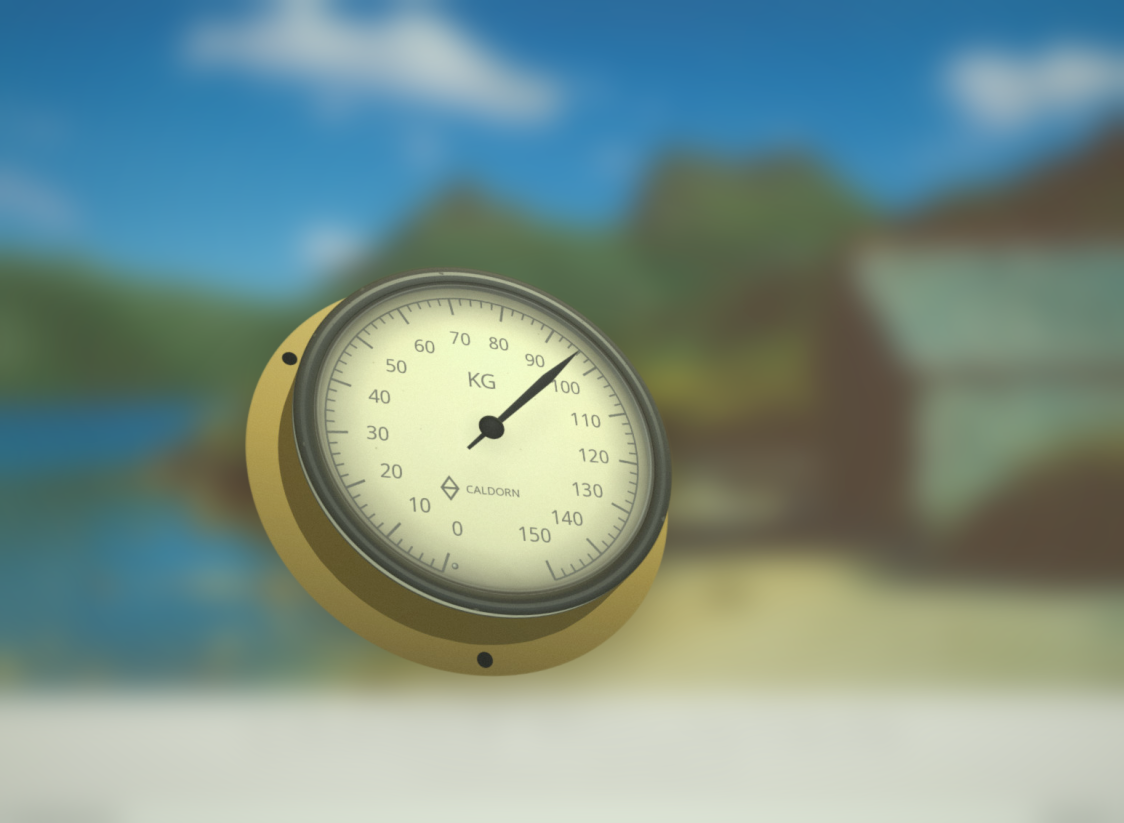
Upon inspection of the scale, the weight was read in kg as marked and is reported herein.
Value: 96 kg
